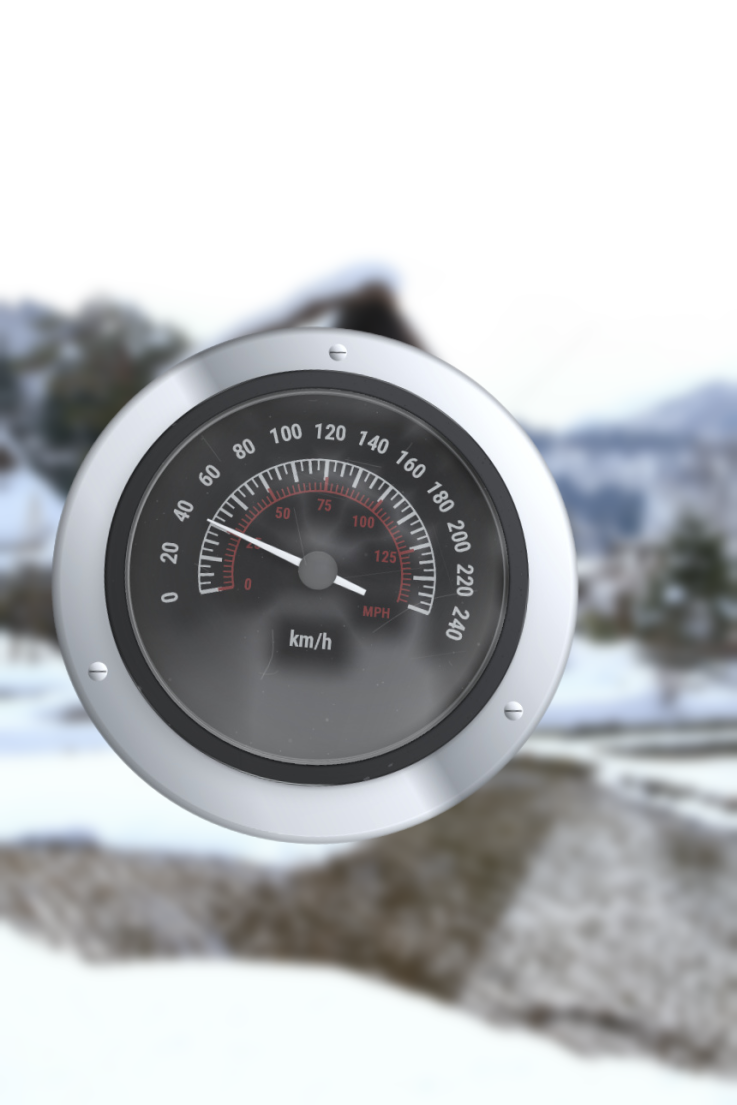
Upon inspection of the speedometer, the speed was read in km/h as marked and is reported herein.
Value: 40 km/h
